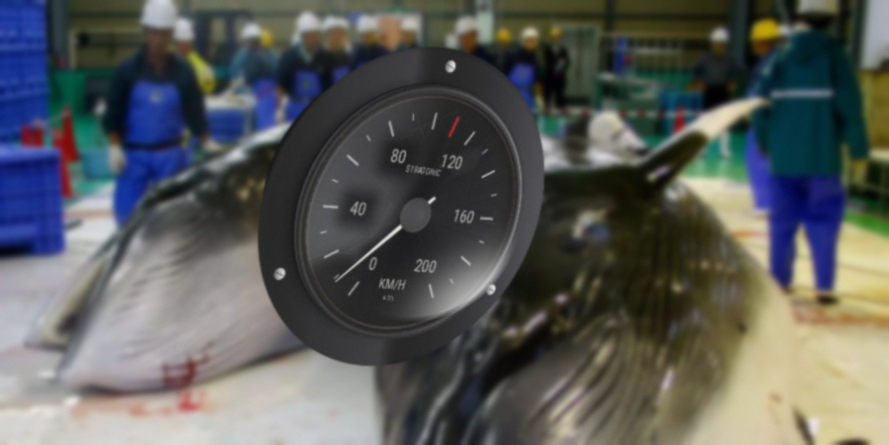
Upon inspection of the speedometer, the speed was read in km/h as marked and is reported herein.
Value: 10 km/h
